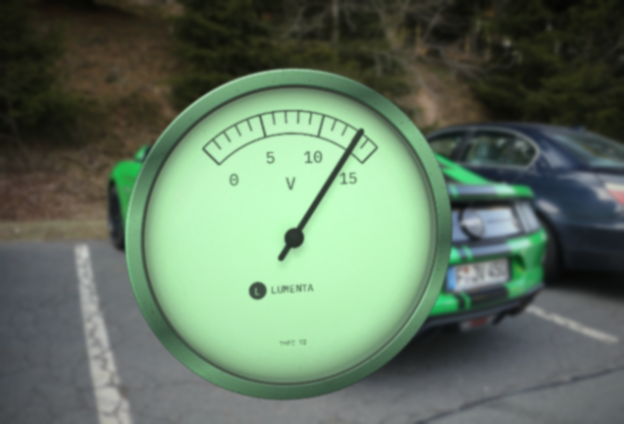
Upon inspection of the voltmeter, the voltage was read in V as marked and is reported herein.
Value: 13 V
